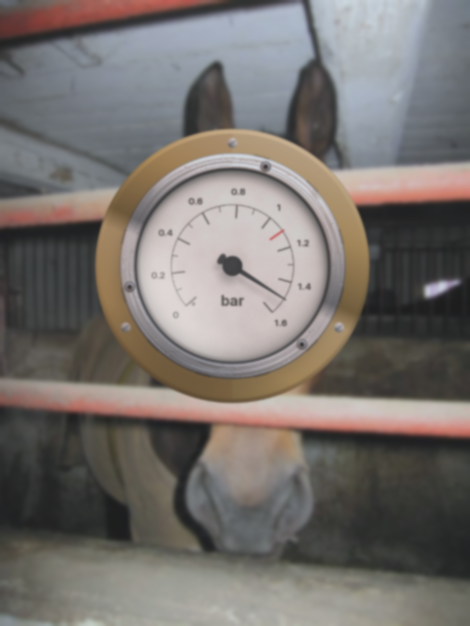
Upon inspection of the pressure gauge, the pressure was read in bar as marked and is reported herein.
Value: 1.5 bar
